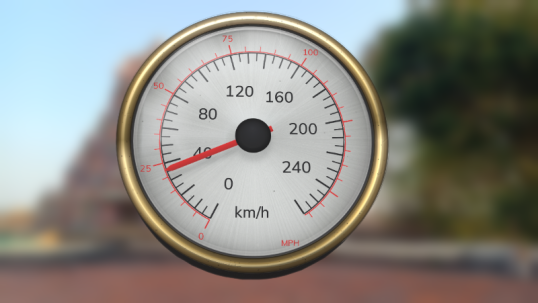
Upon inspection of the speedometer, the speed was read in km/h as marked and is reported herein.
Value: 35 km/h
